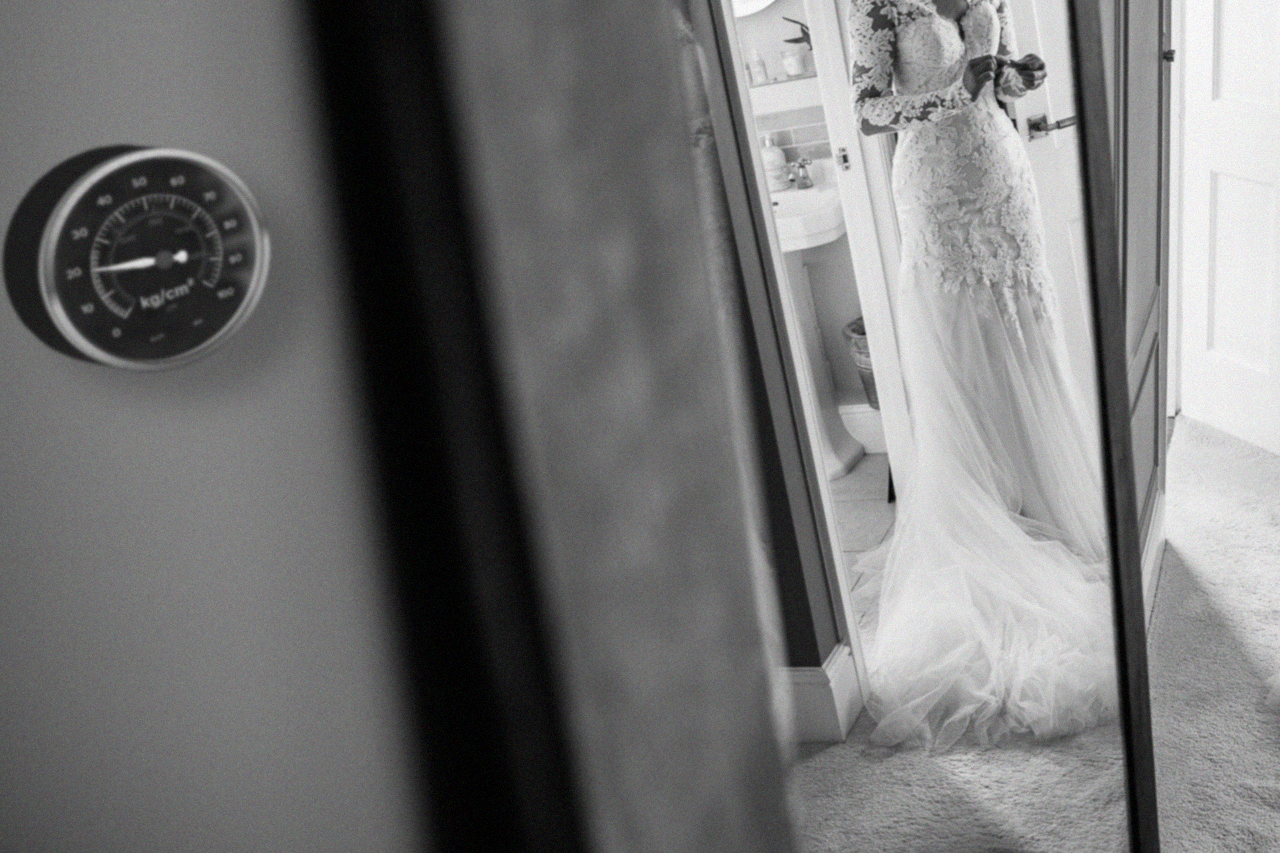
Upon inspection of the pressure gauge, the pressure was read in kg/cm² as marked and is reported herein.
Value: 20 kg/cm²
